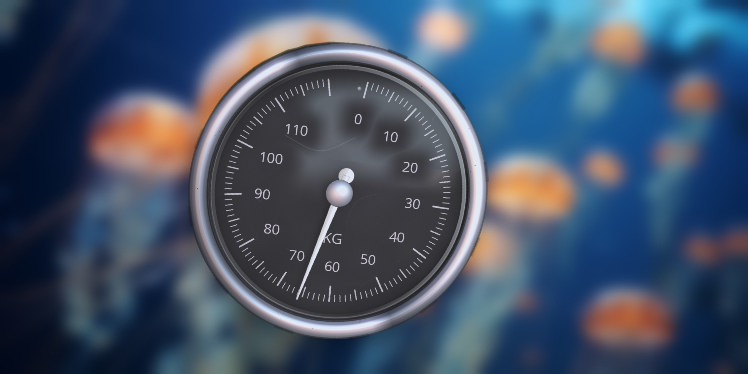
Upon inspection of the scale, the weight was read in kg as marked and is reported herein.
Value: 66 kg
